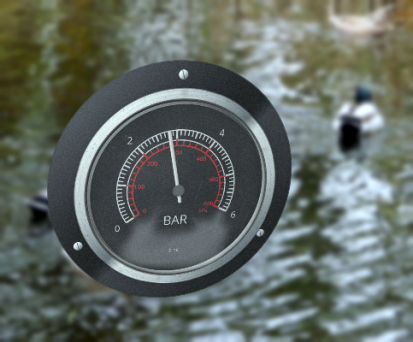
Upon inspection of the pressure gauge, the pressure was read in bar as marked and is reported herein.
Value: 2.8 bar
